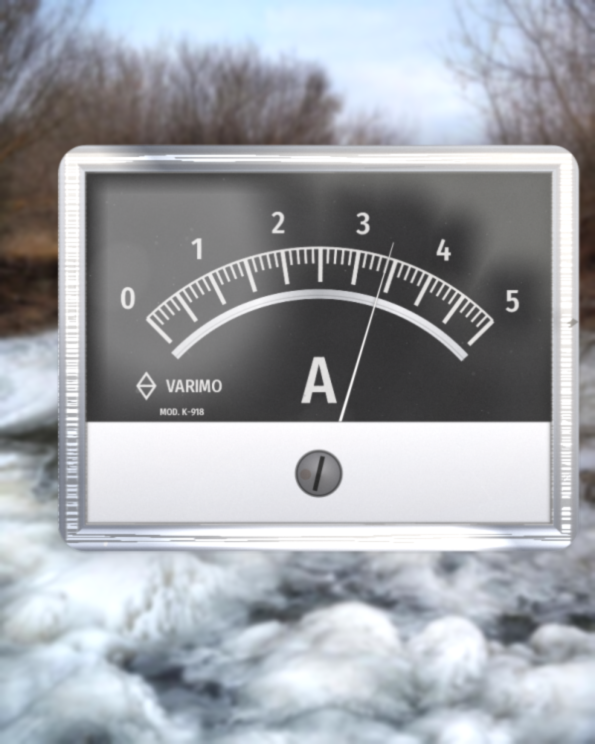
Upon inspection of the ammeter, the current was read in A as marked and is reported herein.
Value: 3.4 A
